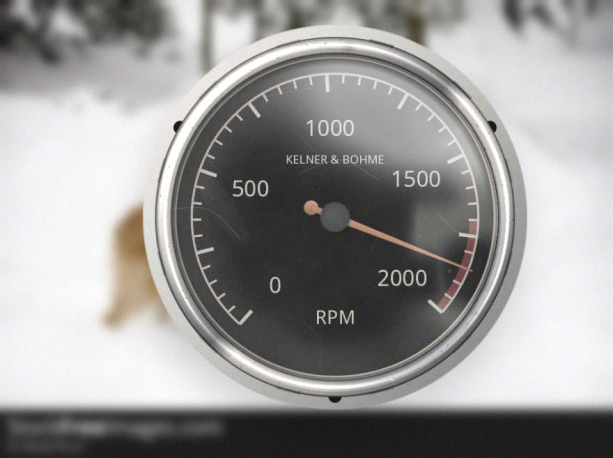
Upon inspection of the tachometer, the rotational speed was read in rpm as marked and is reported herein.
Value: 1850 rpm
